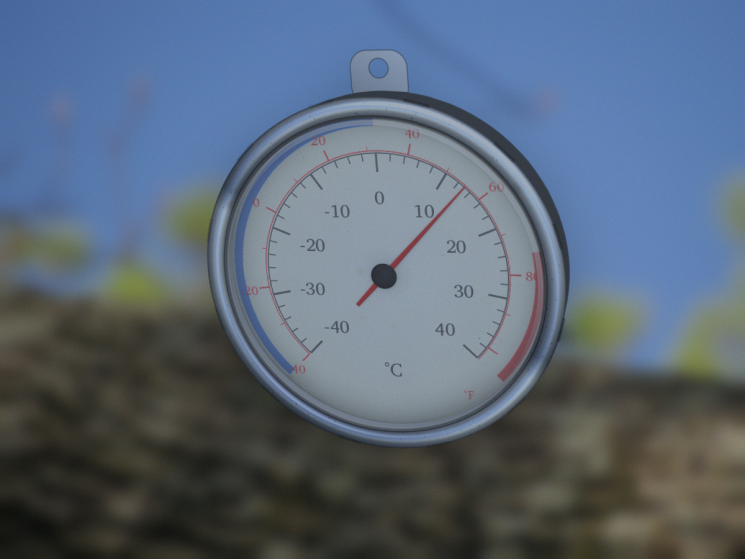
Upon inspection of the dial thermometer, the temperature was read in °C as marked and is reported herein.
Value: 13 °C
